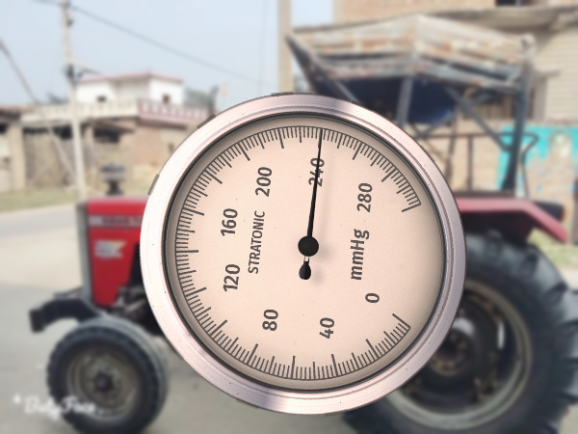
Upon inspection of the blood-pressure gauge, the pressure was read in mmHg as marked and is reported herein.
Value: 240 mmHg
